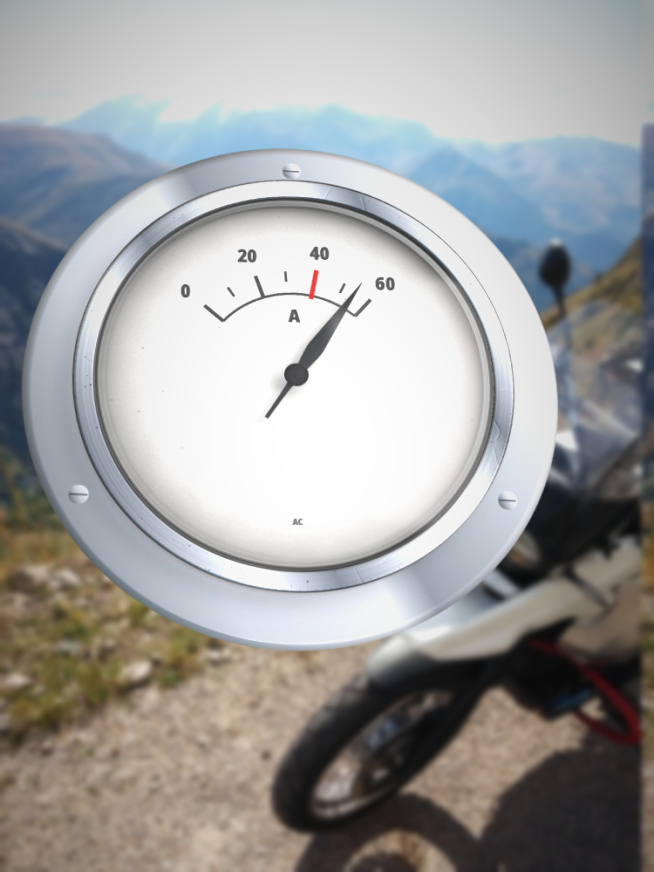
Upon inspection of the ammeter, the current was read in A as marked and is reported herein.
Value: 55 A
